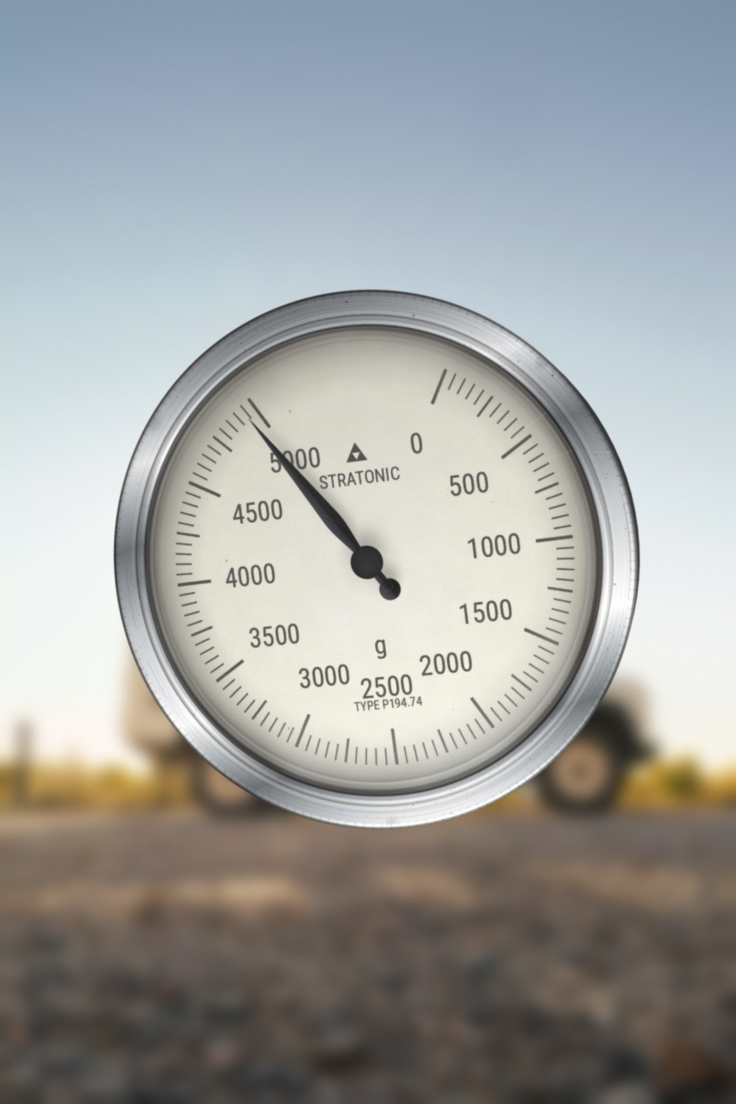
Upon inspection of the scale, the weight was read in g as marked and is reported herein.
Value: 4950 g
